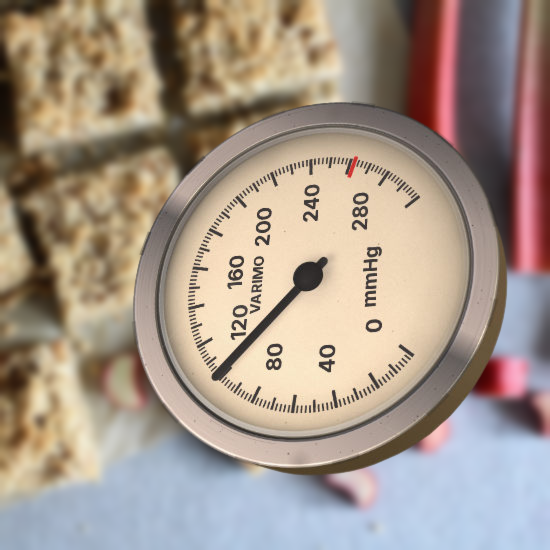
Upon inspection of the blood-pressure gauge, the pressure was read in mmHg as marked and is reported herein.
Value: 100 mmHg
